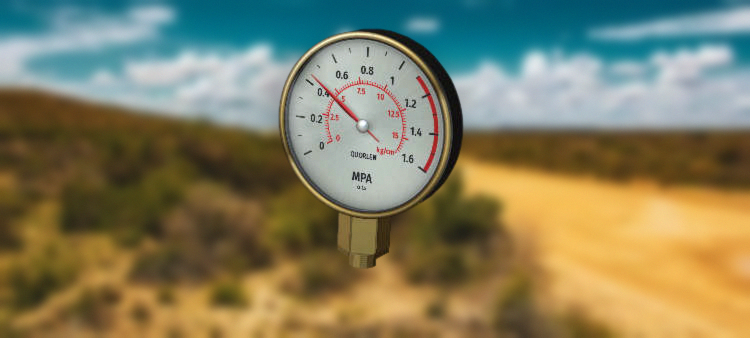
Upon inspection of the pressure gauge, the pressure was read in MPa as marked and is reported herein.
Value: 0.45 MPa
